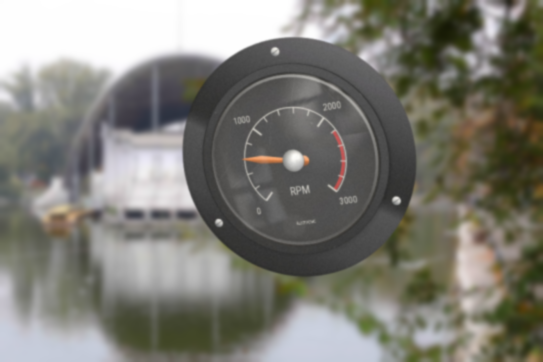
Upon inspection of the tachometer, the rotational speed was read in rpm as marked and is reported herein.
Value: 600 rpm
